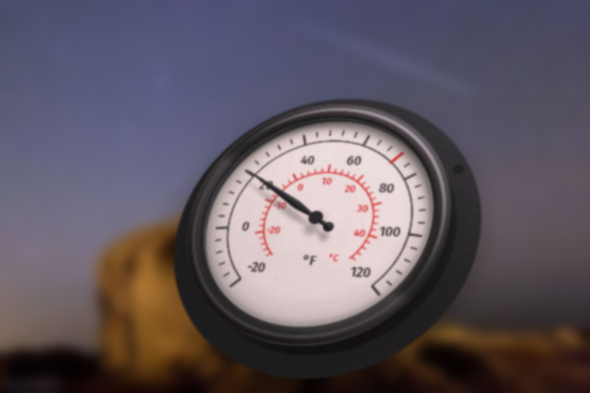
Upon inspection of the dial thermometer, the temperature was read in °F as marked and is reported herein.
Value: 20 °F
